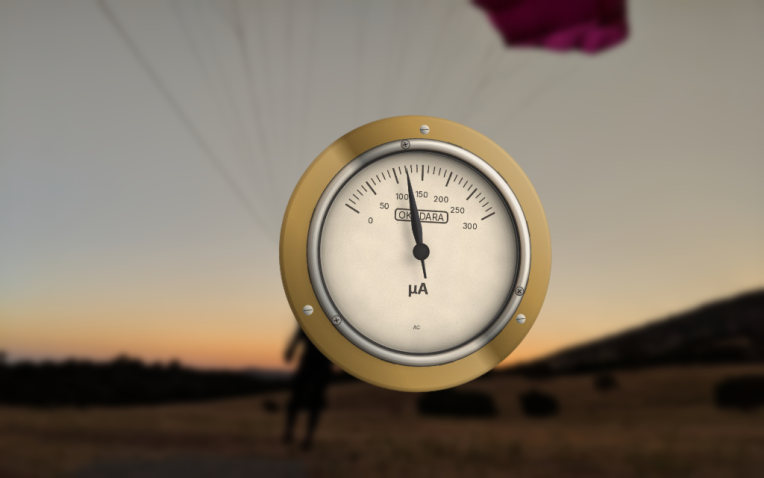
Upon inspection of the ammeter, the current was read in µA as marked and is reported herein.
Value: 120 µA
